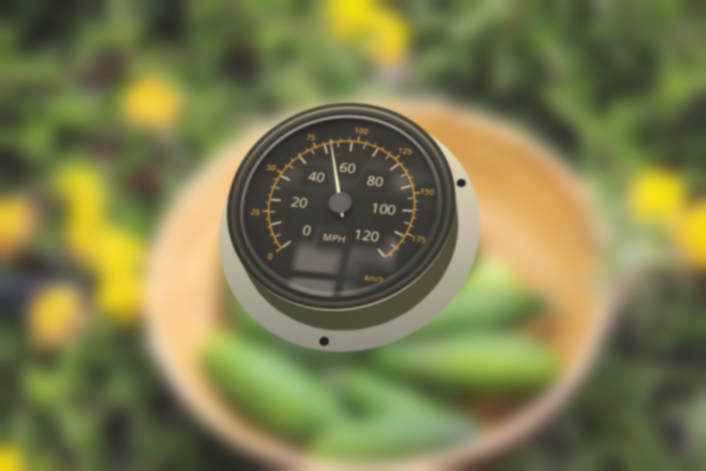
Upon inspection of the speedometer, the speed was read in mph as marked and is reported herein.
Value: 52.5 mph
